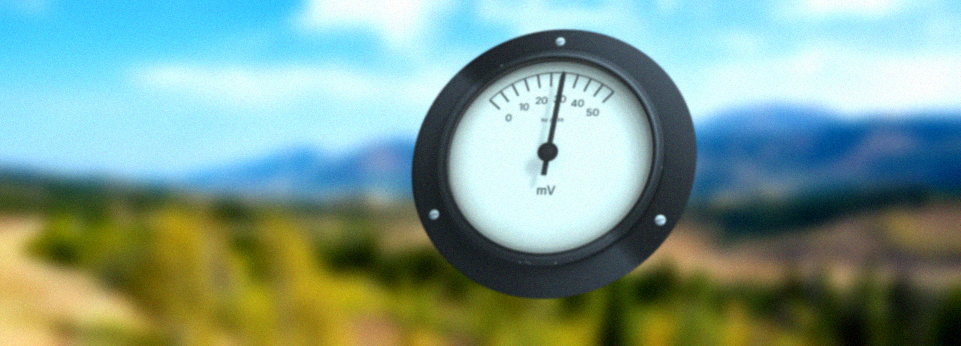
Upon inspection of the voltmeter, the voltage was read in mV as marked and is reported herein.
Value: 30 mV
